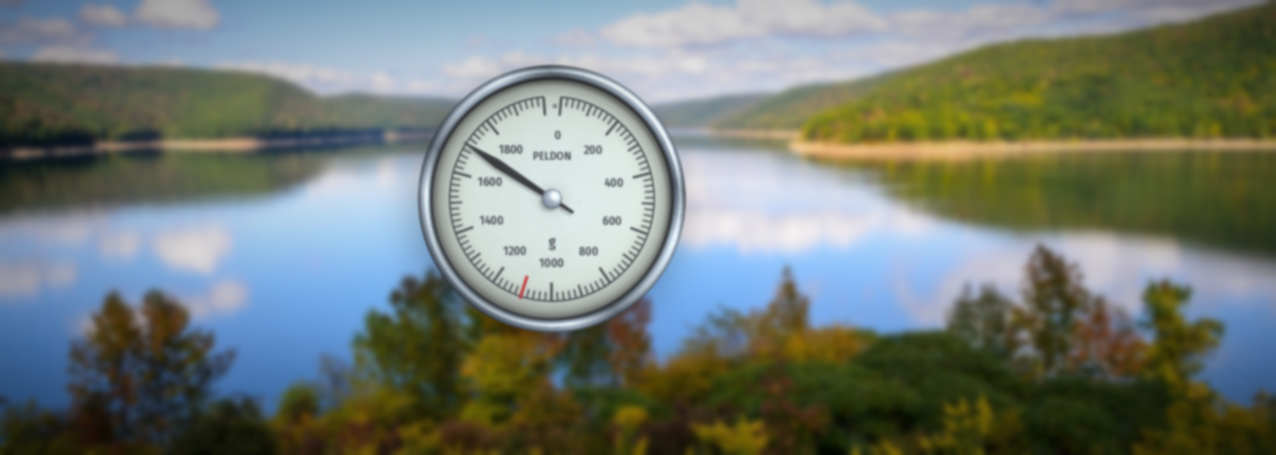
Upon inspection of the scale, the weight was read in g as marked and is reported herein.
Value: 1700 g
